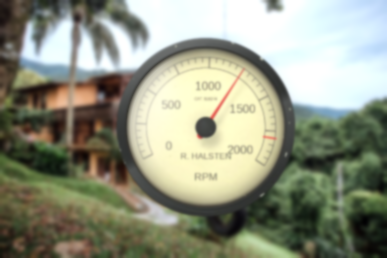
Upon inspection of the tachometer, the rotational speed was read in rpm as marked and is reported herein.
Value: 1250 rpm
